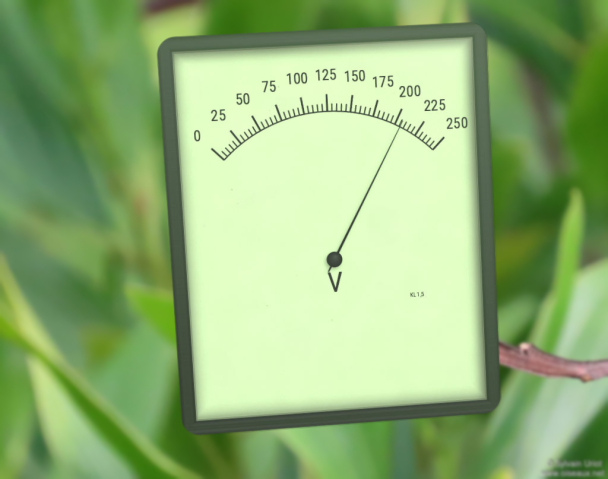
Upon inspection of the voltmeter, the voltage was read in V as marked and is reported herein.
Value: 205 V
